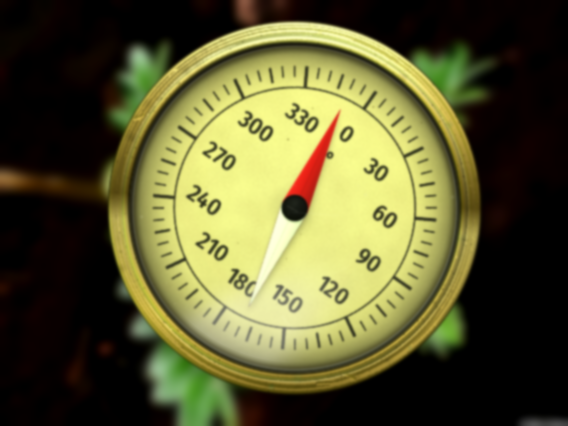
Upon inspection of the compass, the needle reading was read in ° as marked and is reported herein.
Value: 350 °
